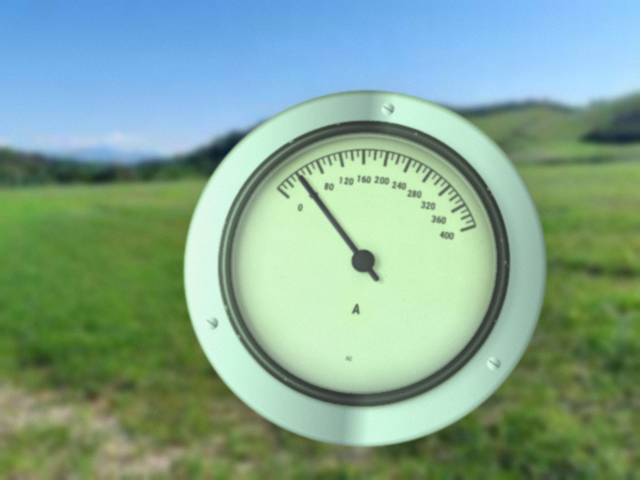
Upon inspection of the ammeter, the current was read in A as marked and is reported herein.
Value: 40 A
